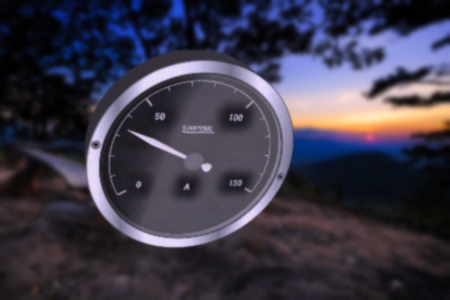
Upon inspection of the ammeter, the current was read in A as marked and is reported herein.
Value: 35 A
